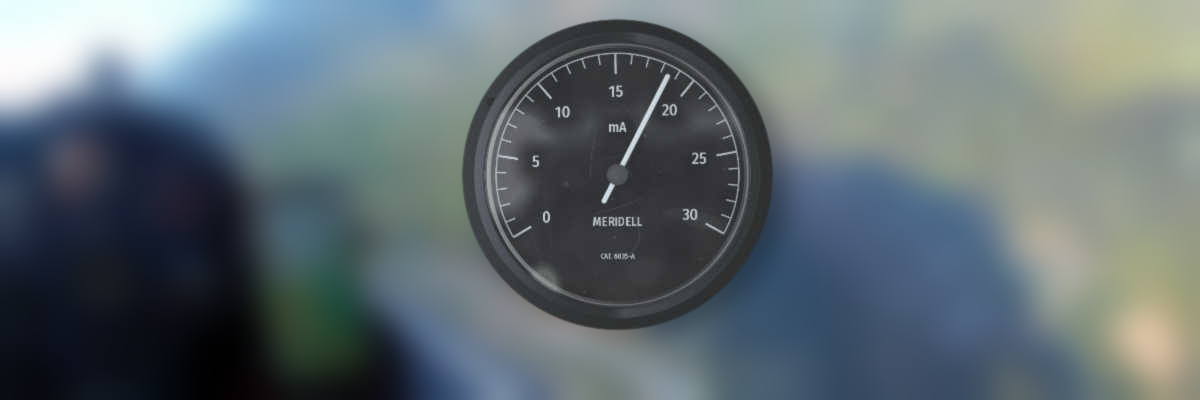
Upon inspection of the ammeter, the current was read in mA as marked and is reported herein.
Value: 18.5 mA
